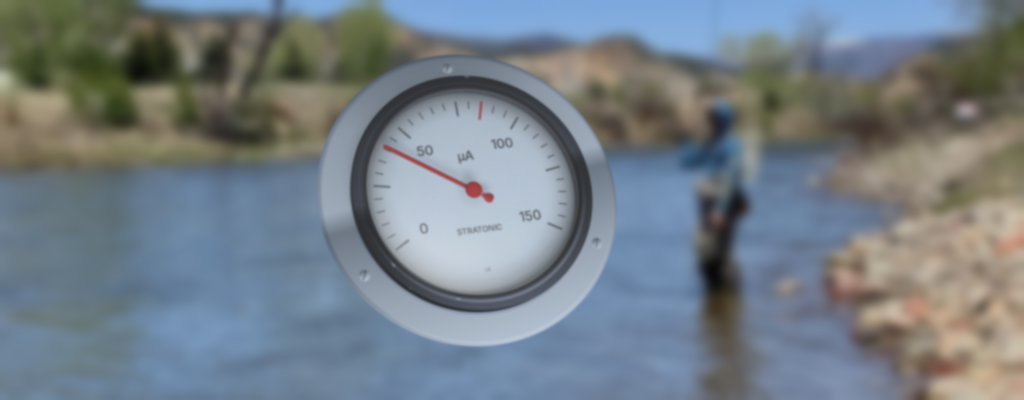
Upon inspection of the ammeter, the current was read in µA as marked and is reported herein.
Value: 40 µA
